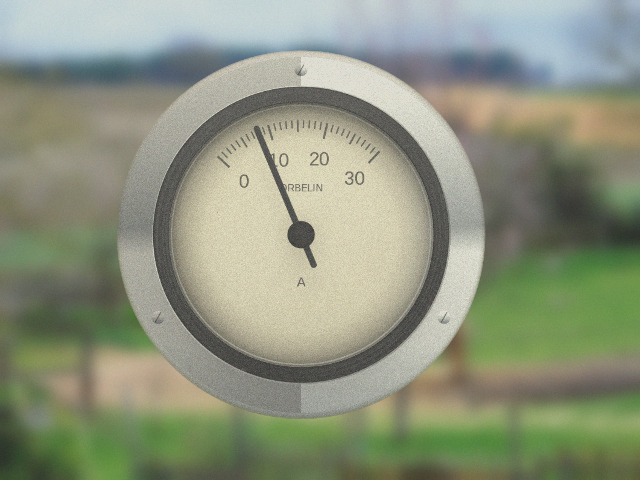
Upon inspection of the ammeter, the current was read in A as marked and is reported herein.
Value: 8 A
